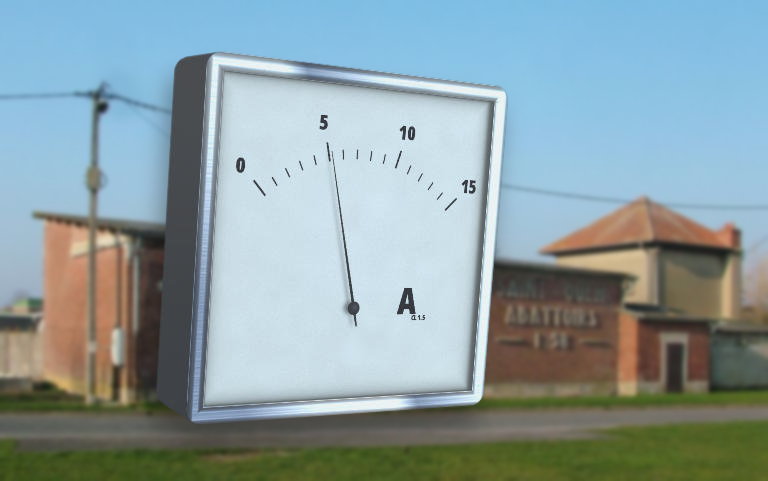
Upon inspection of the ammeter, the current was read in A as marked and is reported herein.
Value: 5 A
